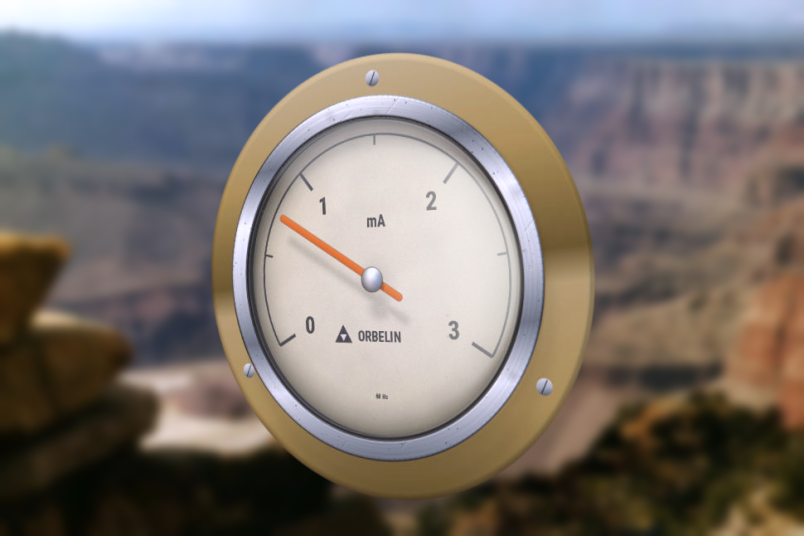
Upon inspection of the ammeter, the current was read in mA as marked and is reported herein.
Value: 0.75 mA
